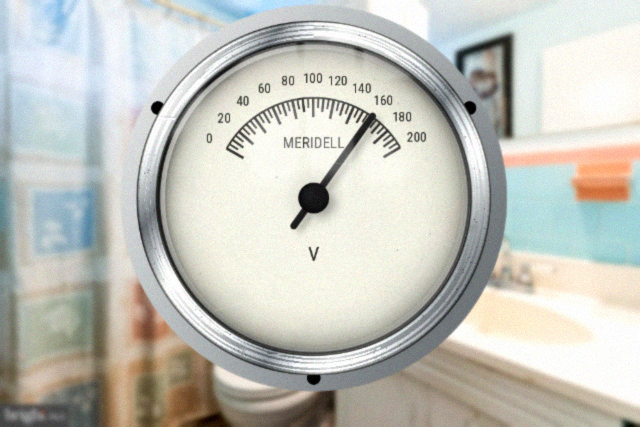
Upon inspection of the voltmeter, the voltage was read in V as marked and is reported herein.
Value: 160 V
